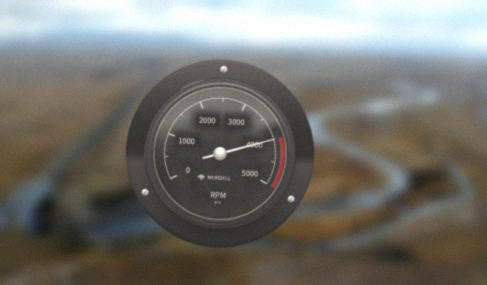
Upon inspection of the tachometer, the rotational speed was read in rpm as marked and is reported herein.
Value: 4000 rpm
